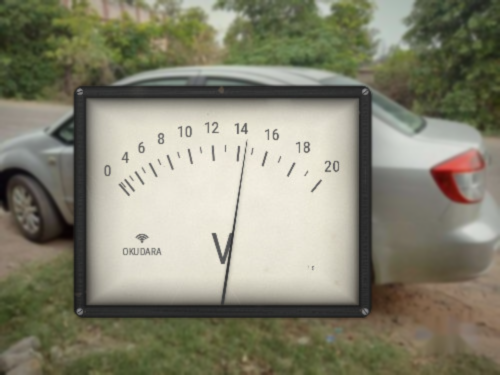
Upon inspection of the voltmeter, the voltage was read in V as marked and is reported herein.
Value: 14.5 V
